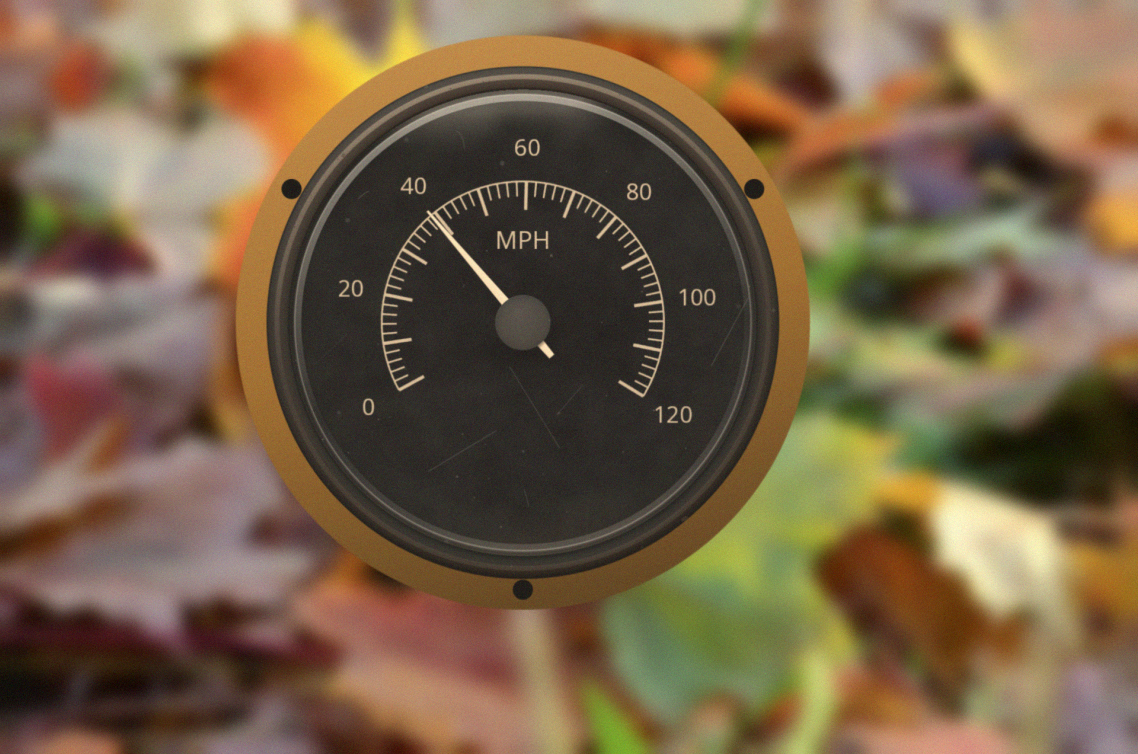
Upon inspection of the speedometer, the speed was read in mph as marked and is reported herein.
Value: 39 mph
